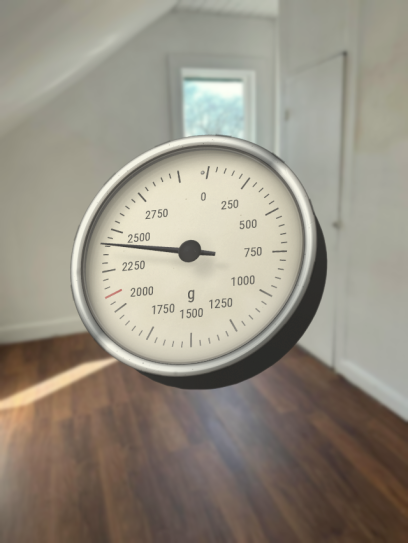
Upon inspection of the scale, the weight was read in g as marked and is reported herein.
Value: 2400 g
